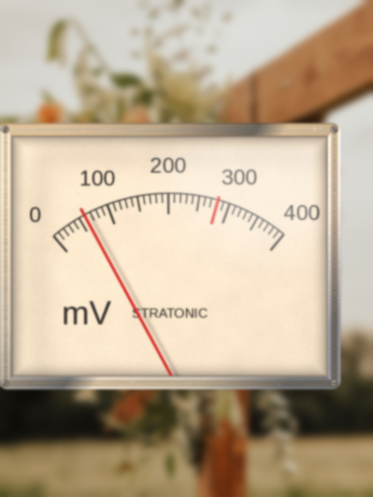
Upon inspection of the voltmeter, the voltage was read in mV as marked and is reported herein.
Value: 60 mV
